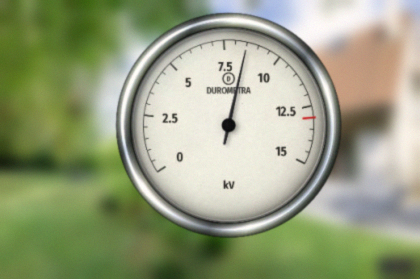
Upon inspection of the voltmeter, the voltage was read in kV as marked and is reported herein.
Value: 8.5 kV
